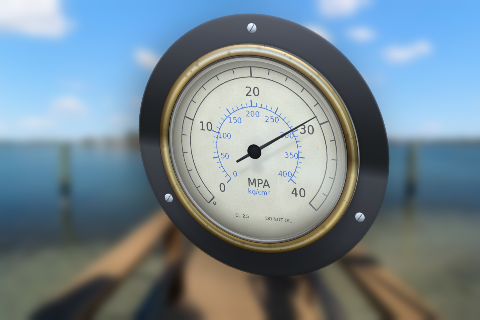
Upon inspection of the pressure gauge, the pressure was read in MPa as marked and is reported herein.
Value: 29 MPa
